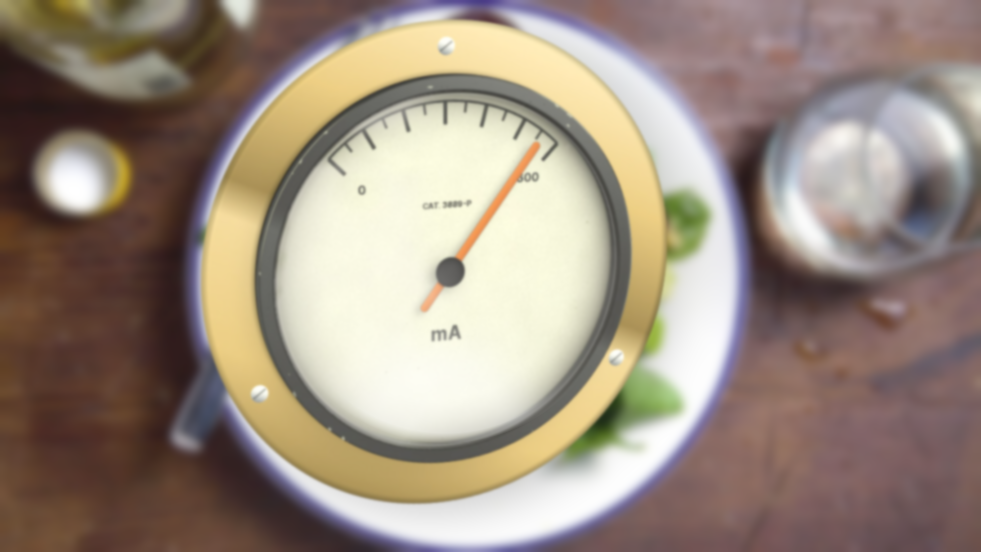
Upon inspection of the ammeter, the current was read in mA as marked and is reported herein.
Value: 550 mA
